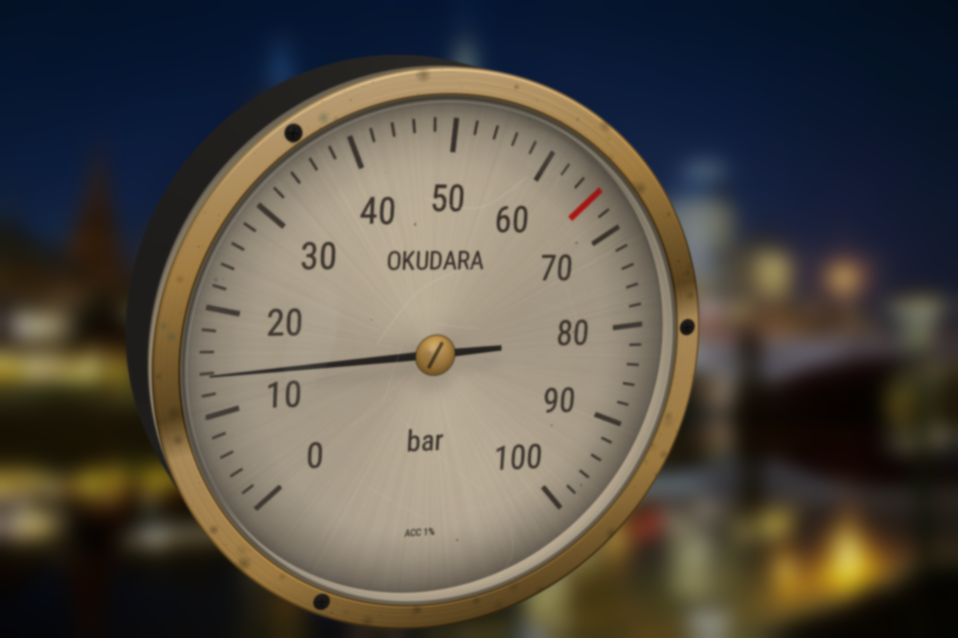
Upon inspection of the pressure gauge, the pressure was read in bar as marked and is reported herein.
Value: 14 bar
